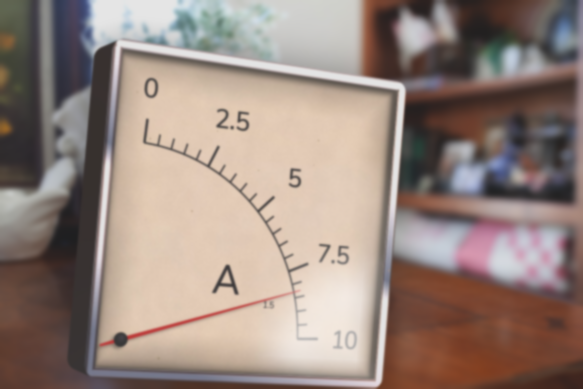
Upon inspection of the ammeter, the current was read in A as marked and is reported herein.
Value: 8.25 A
